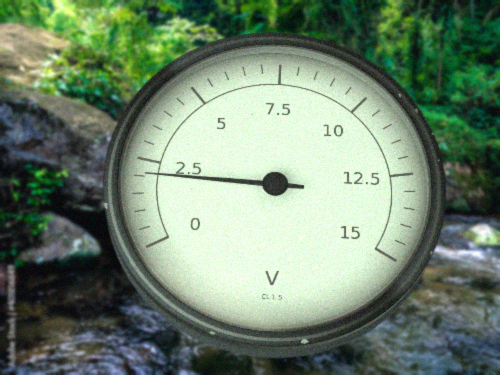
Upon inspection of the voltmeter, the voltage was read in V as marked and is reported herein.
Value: 2 V
